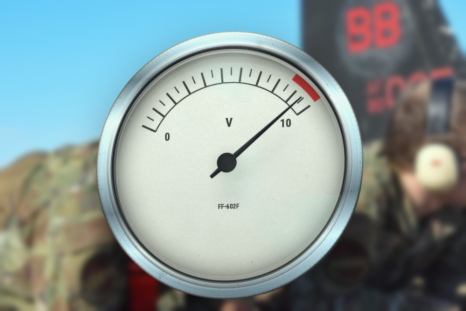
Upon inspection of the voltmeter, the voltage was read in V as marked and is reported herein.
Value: 9.5 V
